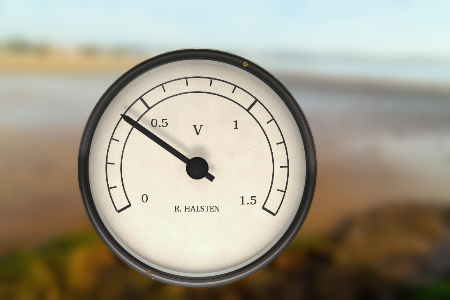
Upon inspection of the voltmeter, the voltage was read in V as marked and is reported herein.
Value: 0.4 V
